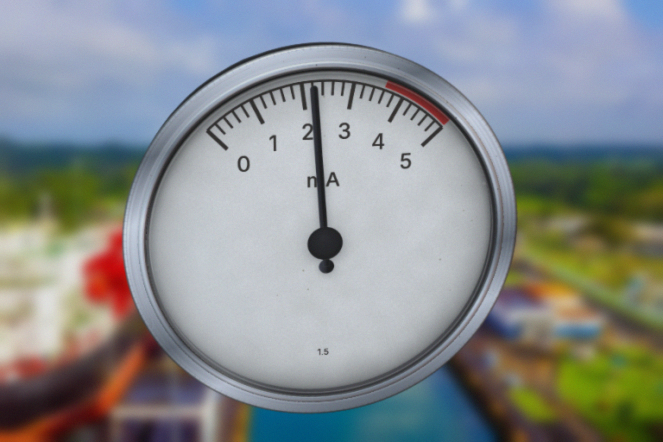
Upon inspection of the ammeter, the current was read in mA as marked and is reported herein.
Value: 2.2 mA
